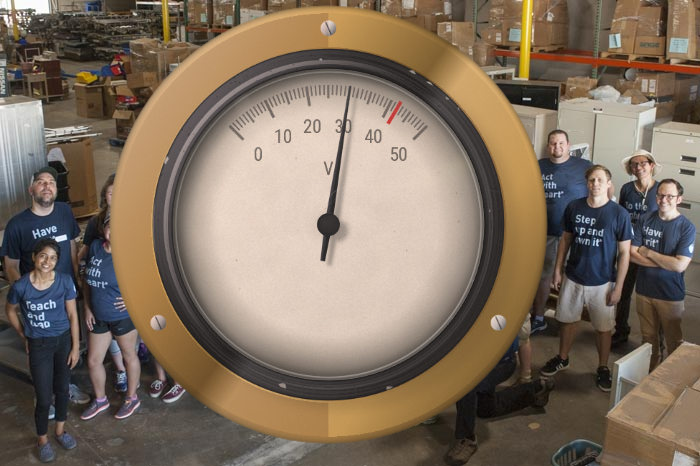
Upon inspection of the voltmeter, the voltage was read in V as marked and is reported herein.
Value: 30 V
